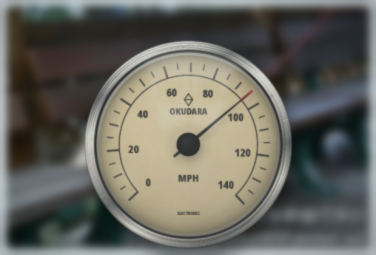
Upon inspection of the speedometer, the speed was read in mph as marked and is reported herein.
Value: 95 mph
